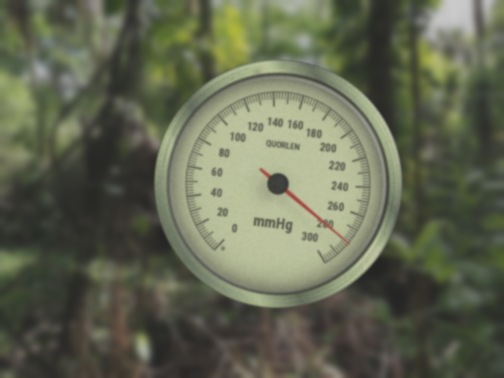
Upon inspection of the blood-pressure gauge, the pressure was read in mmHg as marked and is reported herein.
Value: 280 mmHg
